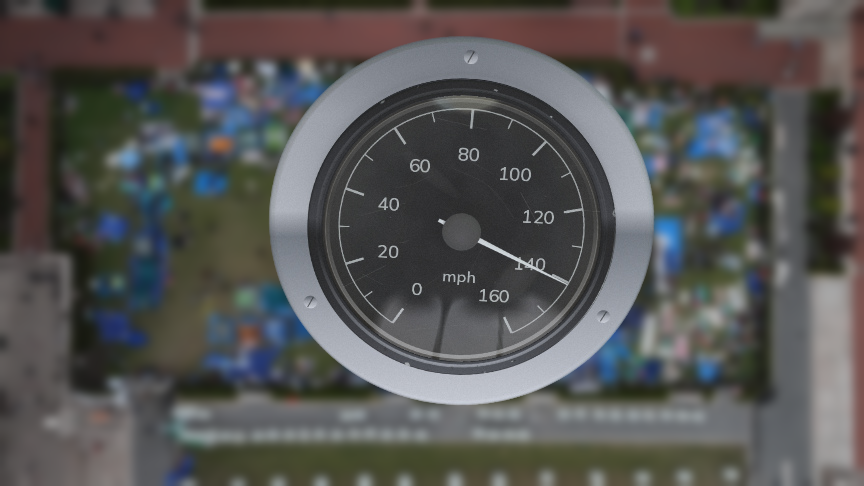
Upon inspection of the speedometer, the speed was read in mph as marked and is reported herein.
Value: 140 mph
